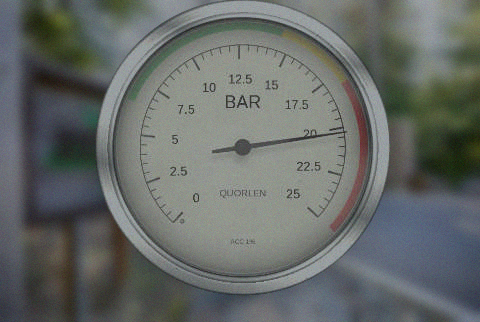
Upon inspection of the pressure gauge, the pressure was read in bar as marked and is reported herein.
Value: 20.25 bar
